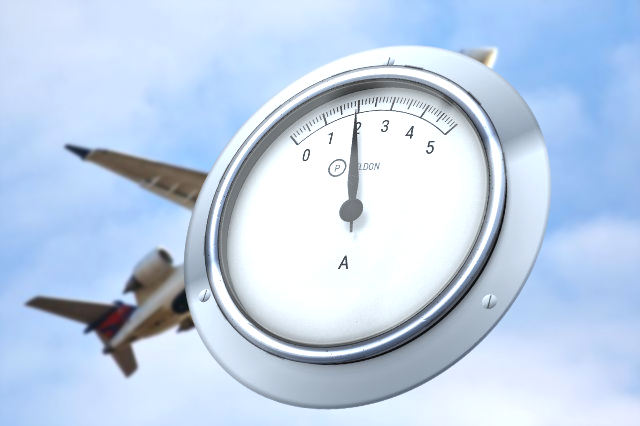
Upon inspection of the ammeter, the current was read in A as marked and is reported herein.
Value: 2 A
